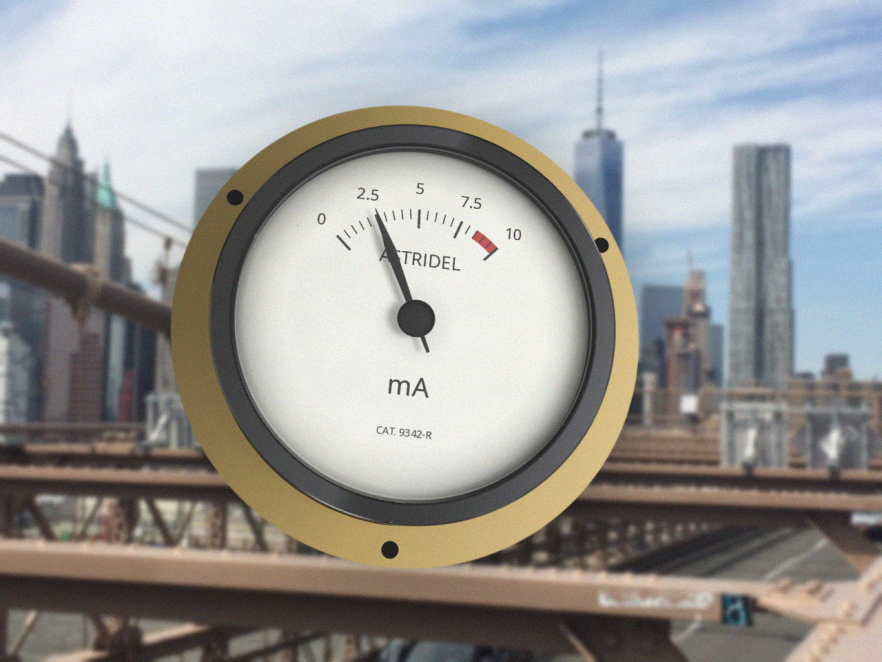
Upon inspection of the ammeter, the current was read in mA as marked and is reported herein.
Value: 2.5 mA
